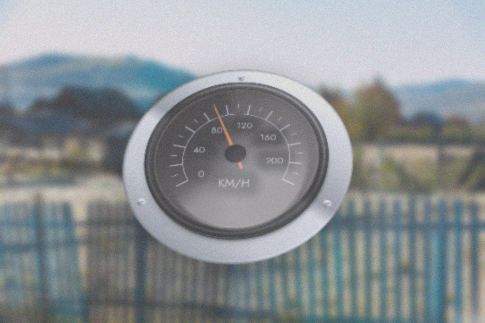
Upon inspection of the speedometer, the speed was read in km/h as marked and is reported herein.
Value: 90 km/h
